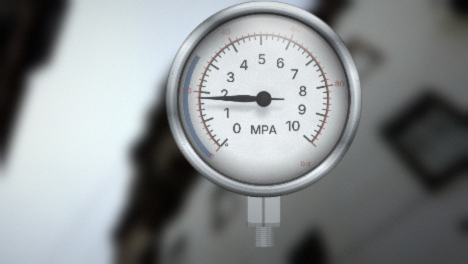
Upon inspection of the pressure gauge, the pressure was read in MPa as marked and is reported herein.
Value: 1.8 MPa
